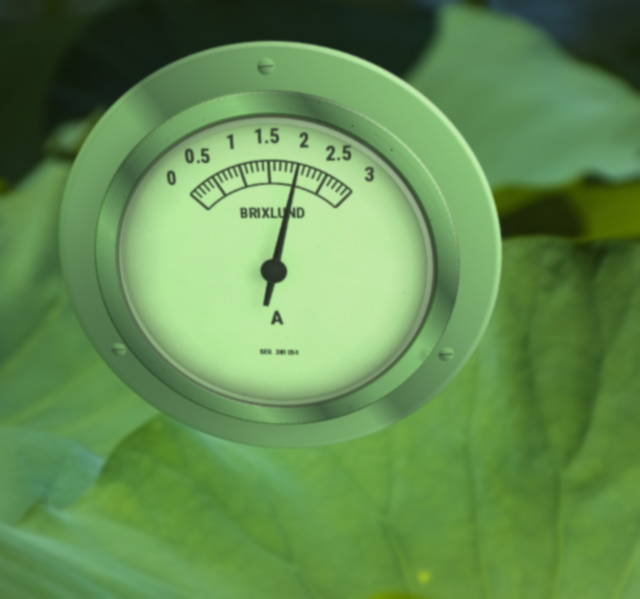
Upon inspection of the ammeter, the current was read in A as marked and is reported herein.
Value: 2 A
